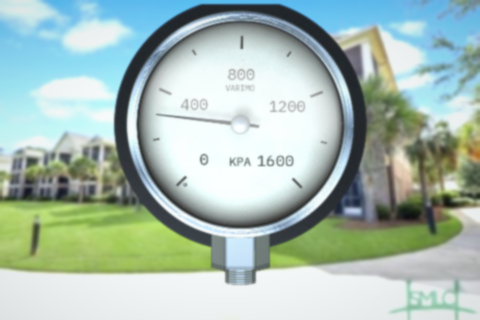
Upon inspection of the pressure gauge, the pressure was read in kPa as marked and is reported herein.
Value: 300 kPa
